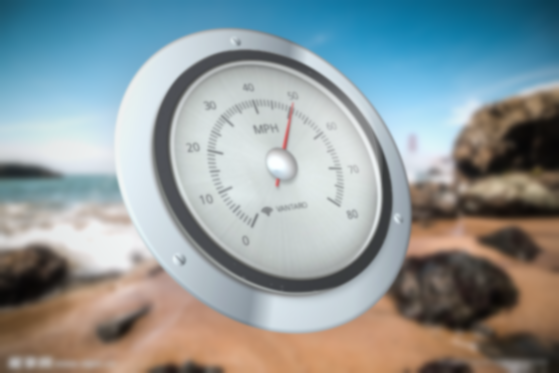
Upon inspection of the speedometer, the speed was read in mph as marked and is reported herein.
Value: 50 mph
